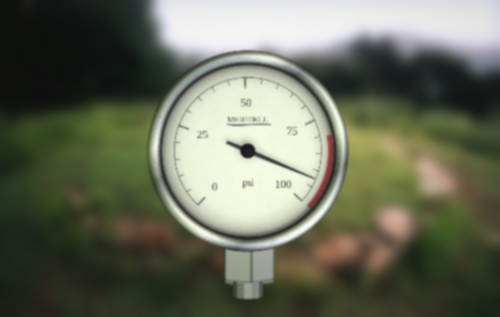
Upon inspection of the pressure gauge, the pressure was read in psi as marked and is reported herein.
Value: 92.5 psi
